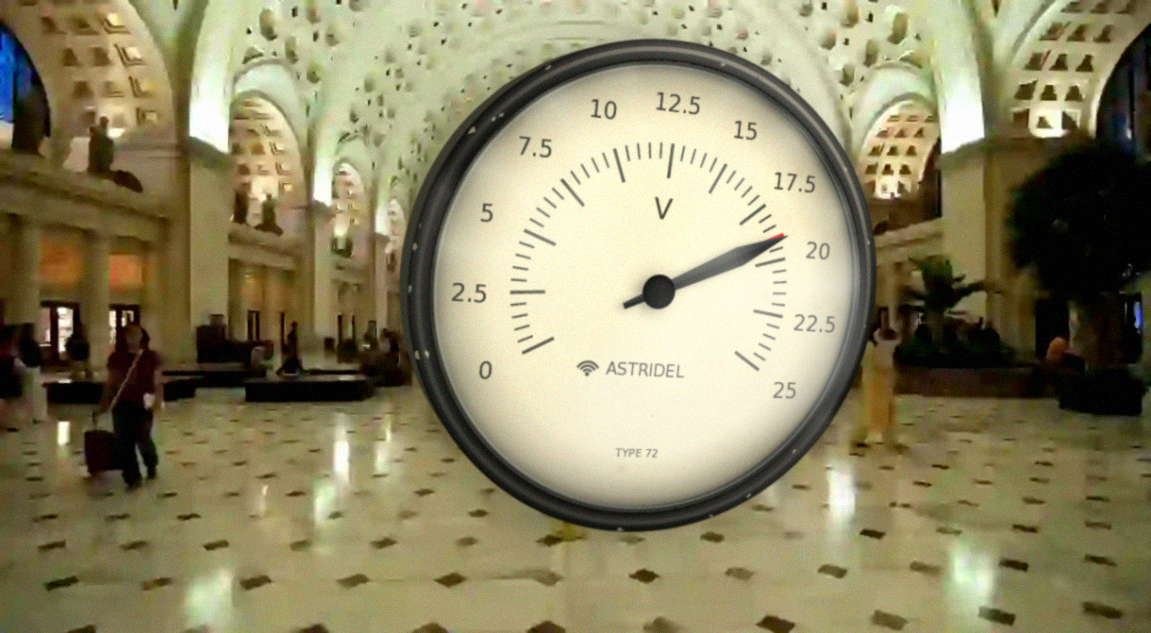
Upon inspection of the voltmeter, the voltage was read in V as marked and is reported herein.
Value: 19 V
